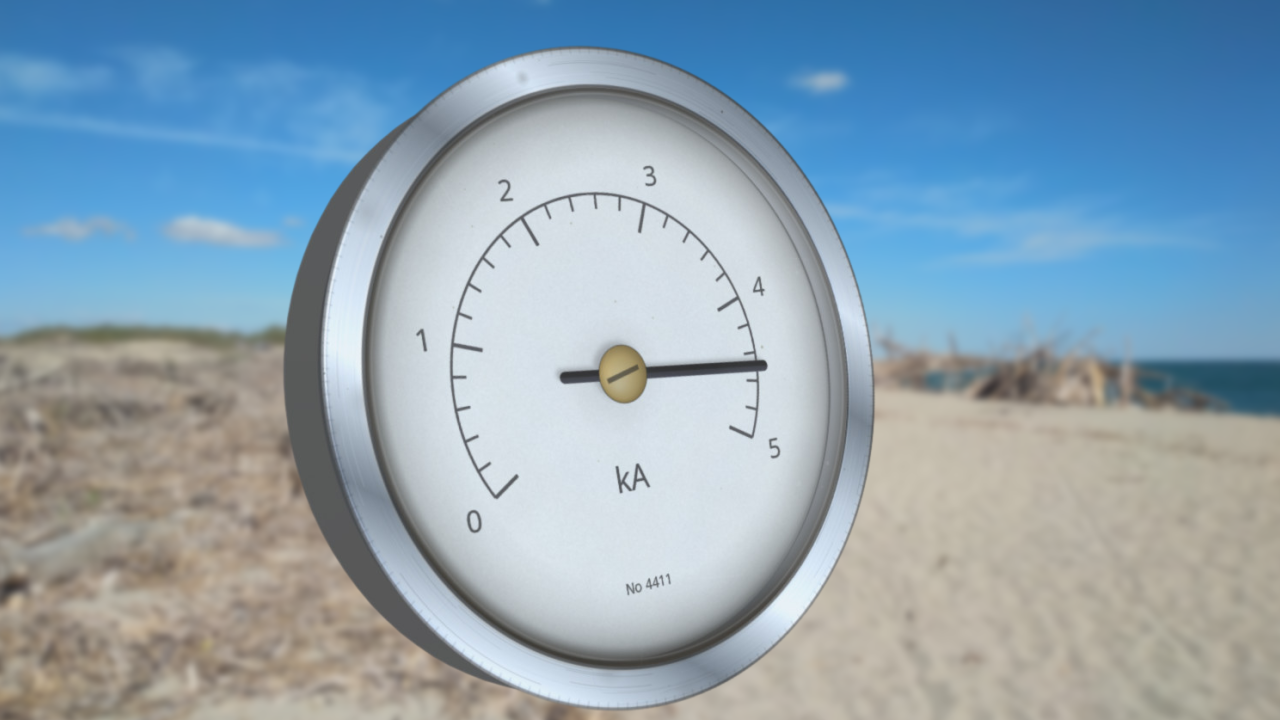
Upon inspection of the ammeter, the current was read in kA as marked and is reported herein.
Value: 4.5 kA
